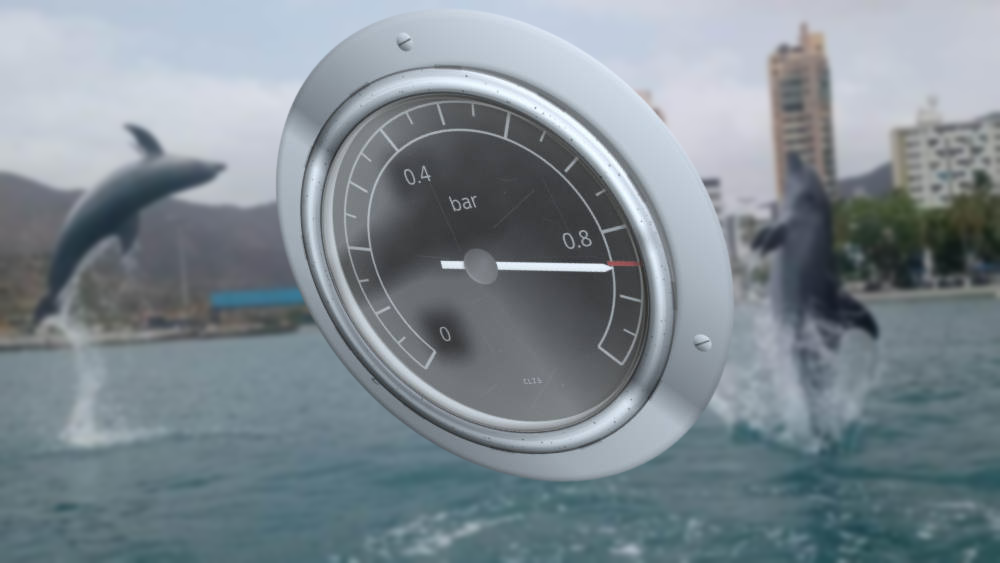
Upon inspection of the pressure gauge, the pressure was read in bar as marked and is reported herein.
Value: 0.85 bar
